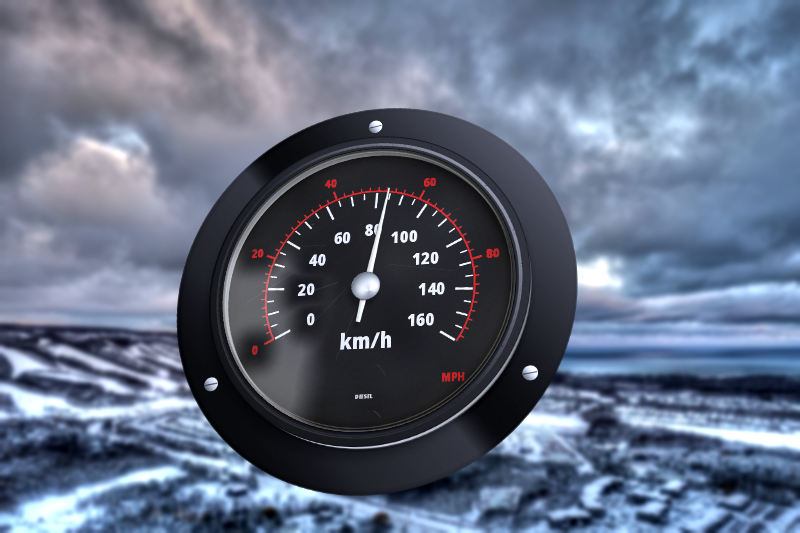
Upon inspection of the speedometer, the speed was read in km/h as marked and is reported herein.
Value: 85 km/h
